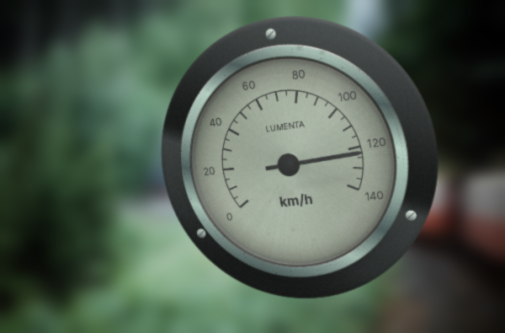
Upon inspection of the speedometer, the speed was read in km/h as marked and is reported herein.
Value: 122.5 km/h
